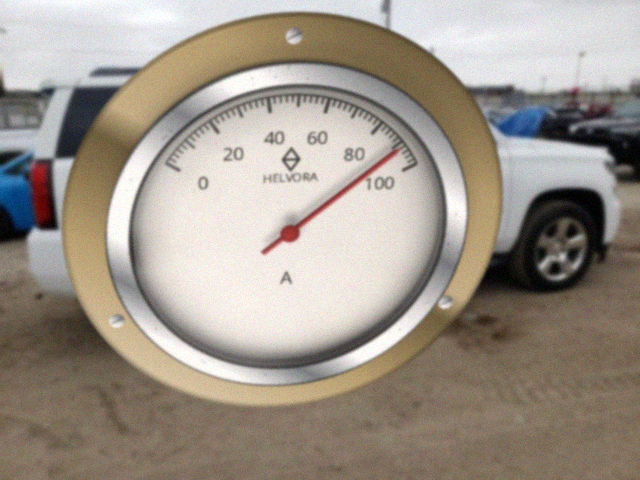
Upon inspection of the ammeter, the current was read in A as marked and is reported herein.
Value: 90 A
